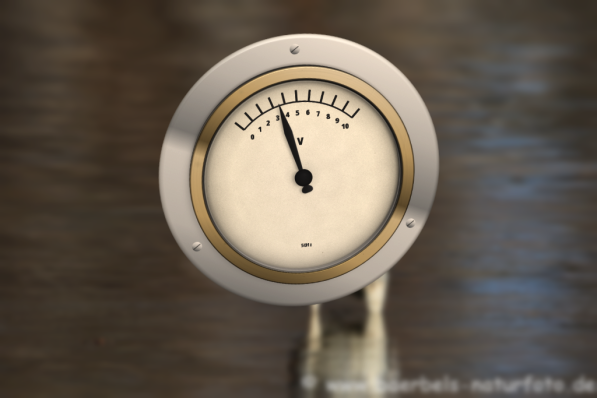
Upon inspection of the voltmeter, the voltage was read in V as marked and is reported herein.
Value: 3.5 V
